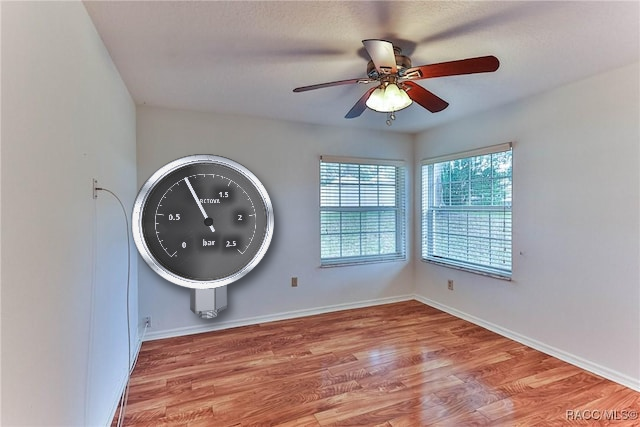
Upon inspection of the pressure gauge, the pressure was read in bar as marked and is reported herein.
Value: 1 bar
